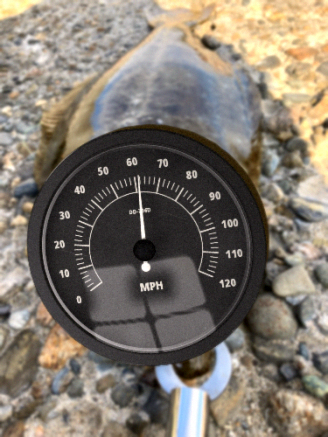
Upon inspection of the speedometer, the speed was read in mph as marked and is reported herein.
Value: 62 mph
